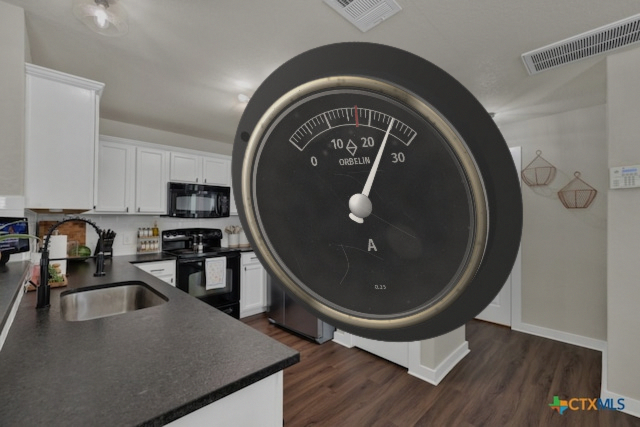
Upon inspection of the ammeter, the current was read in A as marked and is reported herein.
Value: 25 A
